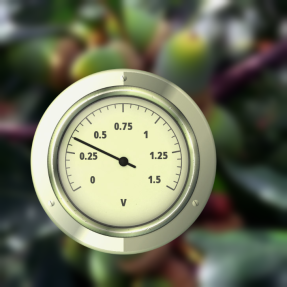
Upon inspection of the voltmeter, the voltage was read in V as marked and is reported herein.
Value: 0.35 V
